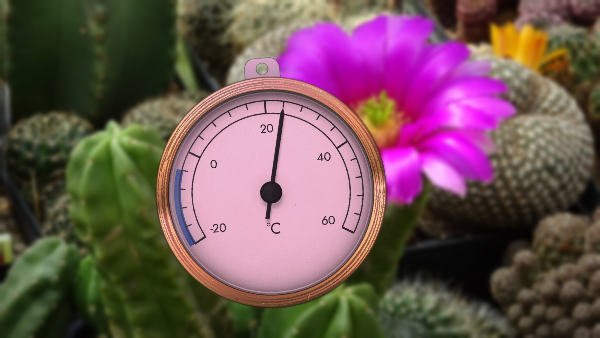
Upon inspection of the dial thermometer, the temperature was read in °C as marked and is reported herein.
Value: 24 °C
